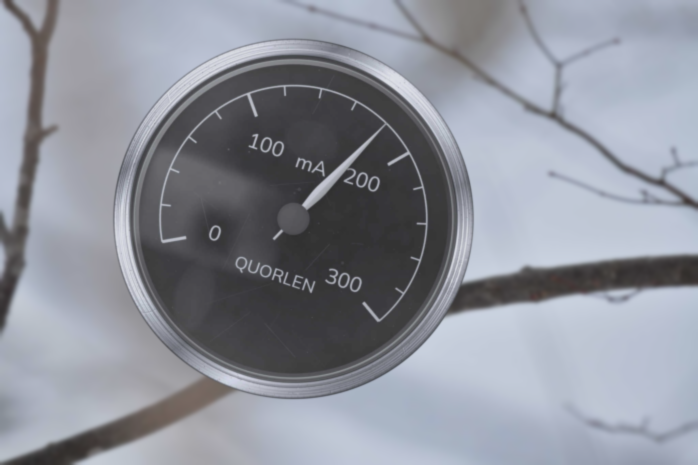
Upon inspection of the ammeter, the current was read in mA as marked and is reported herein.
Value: 180 mA
